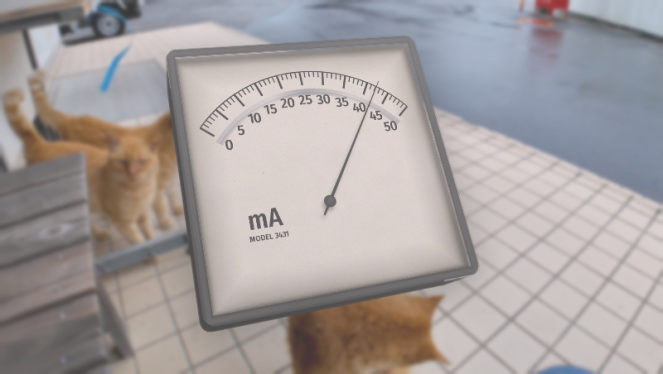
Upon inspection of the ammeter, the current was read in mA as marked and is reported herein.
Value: 42 mA
